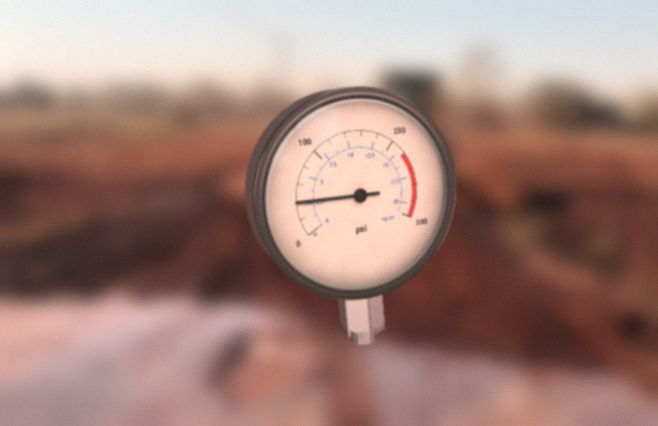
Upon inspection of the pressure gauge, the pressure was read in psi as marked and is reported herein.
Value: 40 psi
